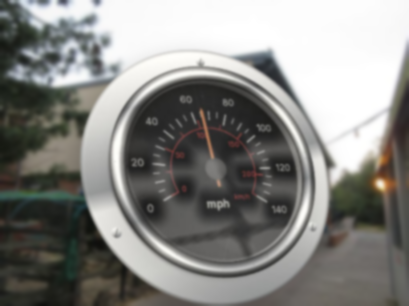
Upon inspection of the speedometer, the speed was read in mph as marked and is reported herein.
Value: 65 mph
